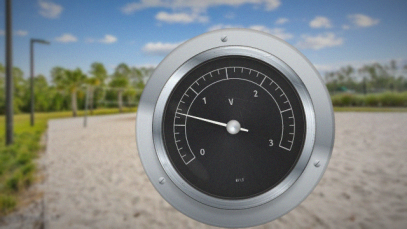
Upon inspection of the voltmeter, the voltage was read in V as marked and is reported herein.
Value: 0.65 V
